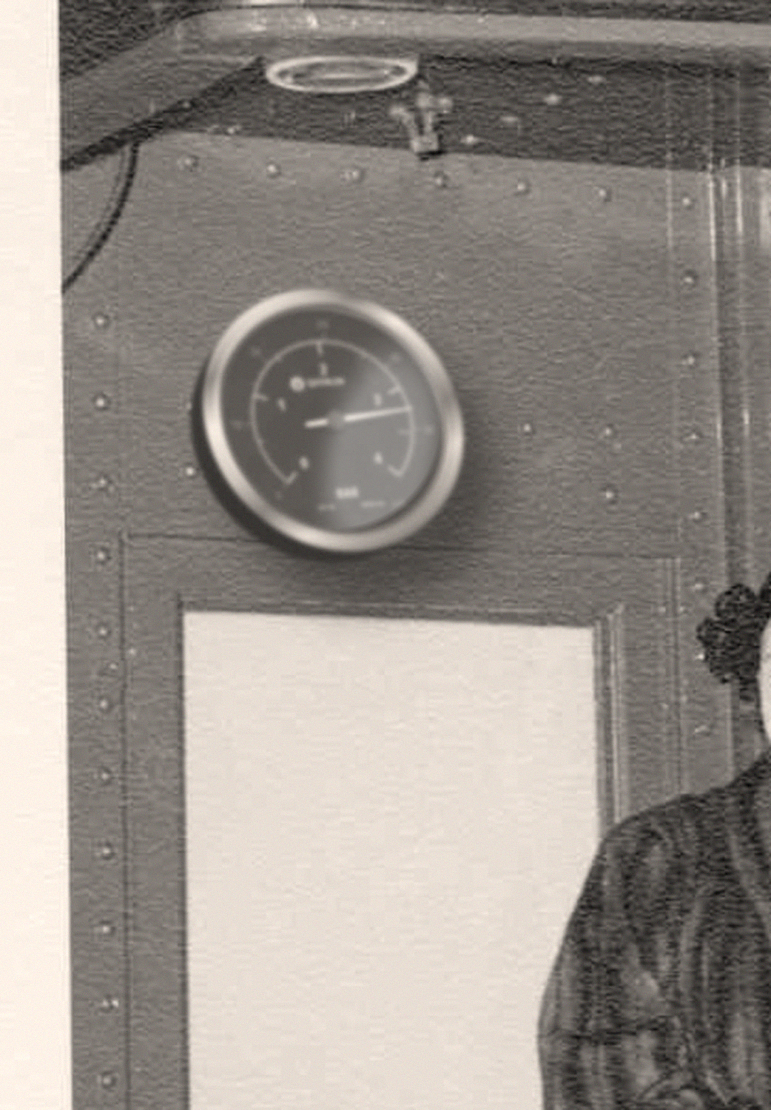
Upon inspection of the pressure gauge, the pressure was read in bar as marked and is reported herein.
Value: 3.25 bar
